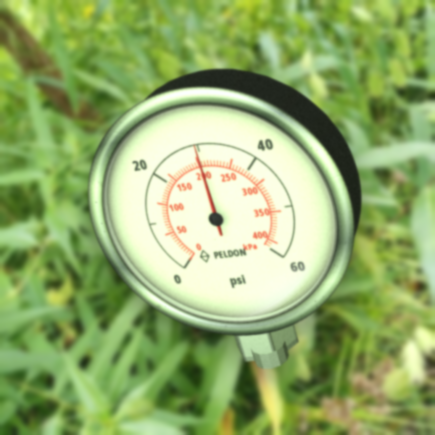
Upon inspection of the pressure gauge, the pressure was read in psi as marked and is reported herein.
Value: 30 psi
